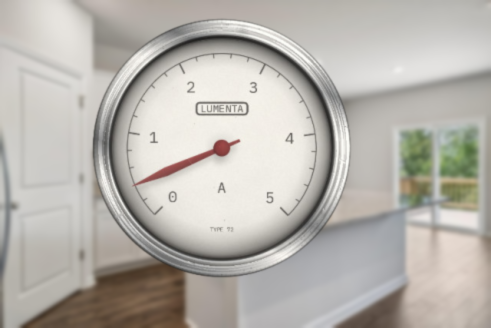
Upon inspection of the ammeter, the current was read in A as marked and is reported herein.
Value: 0.4 A
